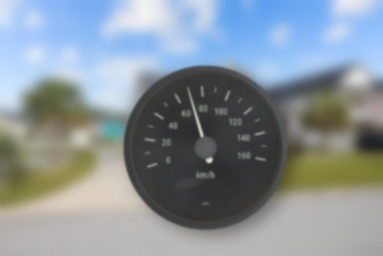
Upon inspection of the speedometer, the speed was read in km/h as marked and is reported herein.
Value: 70 km/h
